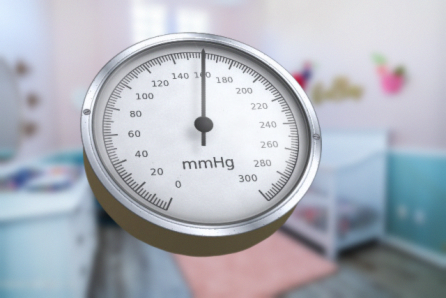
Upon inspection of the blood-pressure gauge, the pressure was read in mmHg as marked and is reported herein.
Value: 160 mmHg
